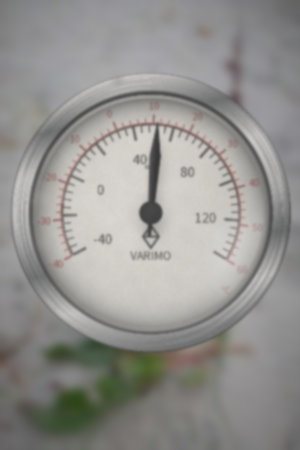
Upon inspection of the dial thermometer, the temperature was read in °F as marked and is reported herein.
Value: 52 °F
